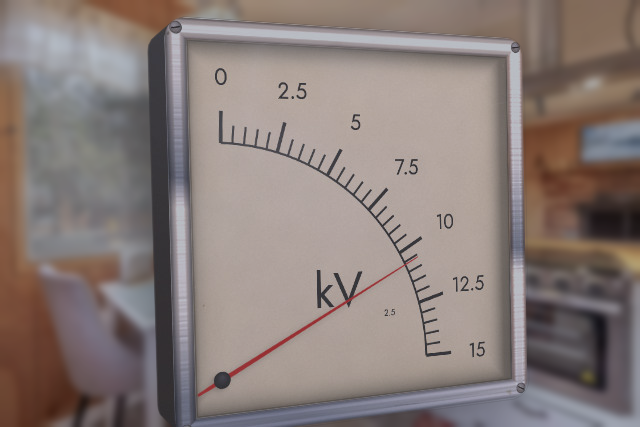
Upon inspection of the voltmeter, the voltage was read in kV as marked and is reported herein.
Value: 10.5 kV
